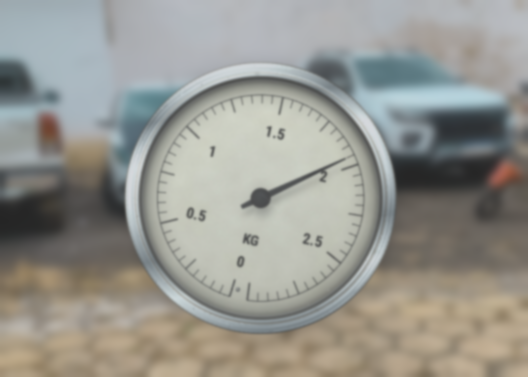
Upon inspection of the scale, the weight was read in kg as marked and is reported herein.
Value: 1.95 kg
